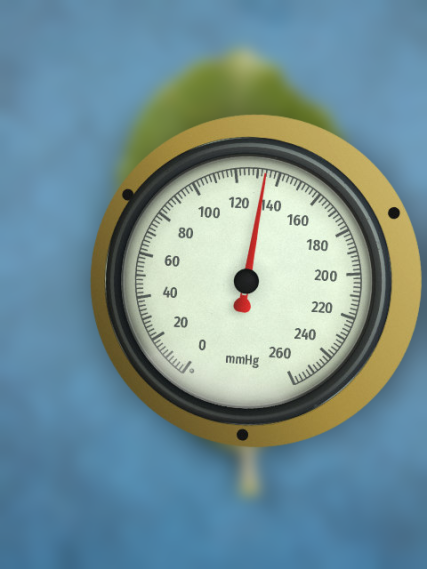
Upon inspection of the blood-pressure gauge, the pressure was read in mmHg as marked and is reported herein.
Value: 134 mmHg
